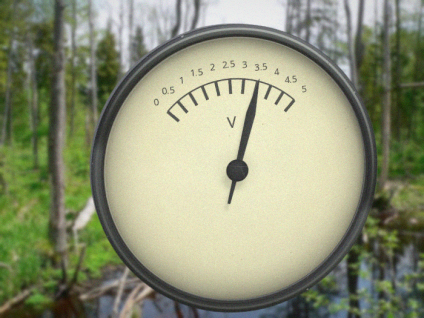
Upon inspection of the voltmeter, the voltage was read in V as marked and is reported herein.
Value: 3.5 V
